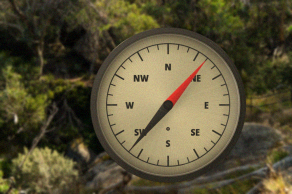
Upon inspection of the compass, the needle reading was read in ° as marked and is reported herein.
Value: 40 °
